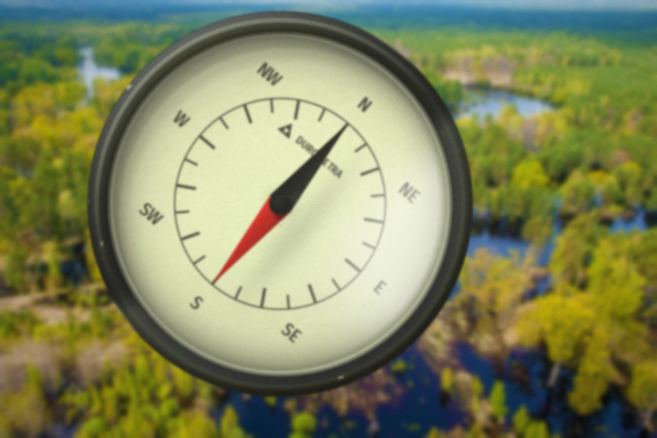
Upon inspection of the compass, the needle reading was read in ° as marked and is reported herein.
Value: 180 °
